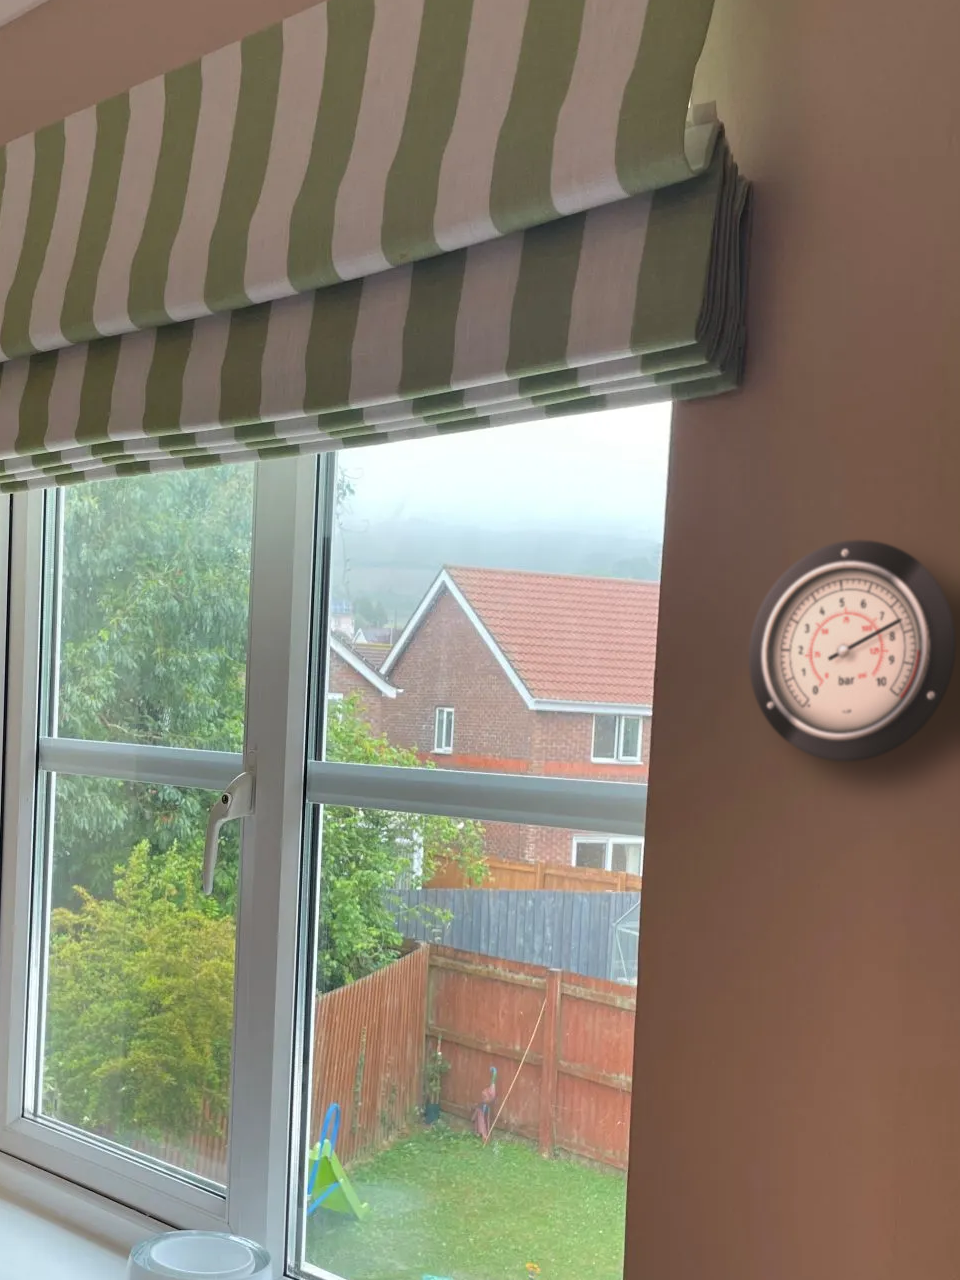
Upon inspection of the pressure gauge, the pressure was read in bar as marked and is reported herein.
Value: 7.6 bar
